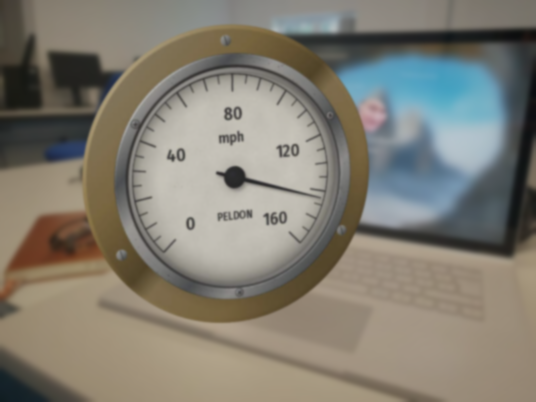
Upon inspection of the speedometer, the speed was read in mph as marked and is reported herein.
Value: 142.5 mph
